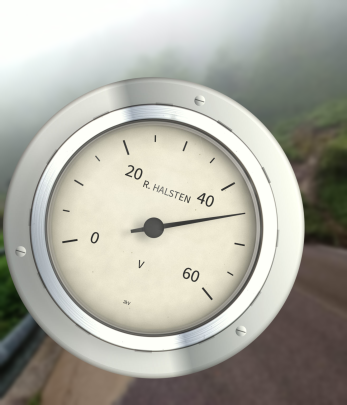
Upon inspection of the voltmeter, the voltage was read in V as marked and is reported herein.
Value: 45 V
